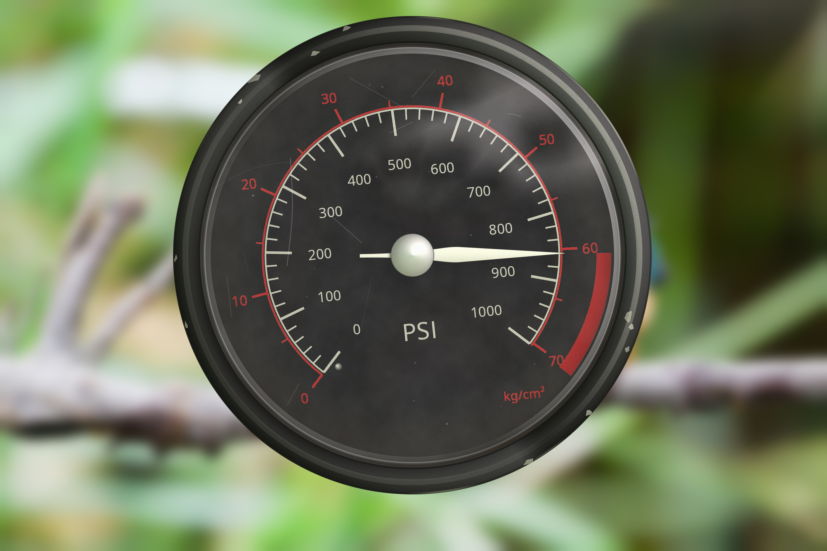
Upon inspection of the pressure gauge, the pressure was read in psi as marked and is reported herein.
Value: 860 psi
